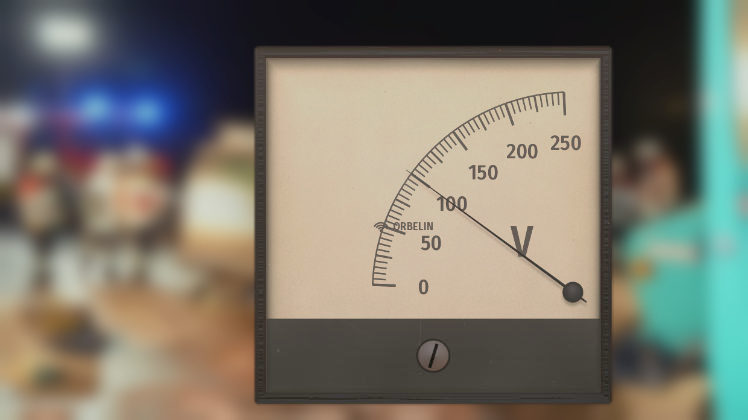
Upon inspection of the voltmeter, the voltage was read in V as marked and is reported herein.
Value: 100 V
